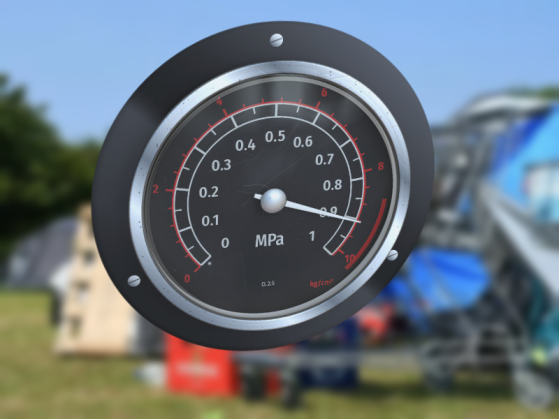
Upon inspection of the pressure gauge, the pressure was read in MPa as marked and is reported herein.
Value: 0.9 MPa
